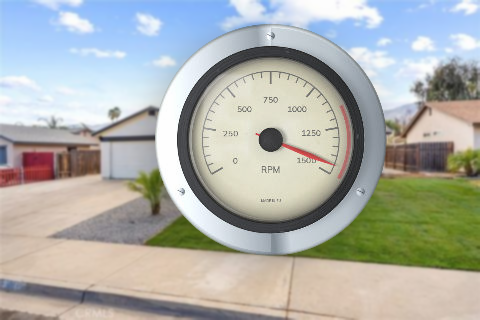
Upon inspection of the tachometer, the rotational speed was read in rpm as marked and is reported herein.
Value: 1450 rpm
